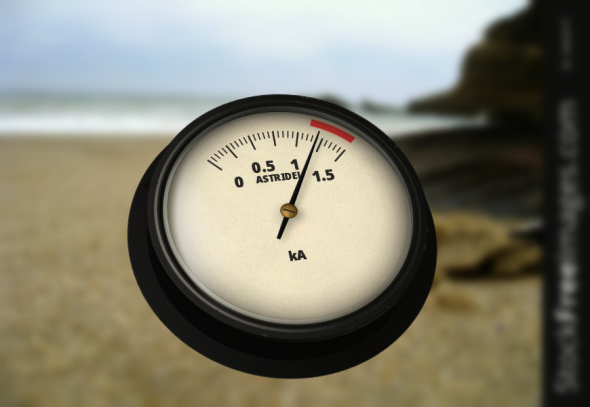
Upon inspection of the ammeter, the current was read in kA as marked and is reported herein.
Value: 1.2 kA
